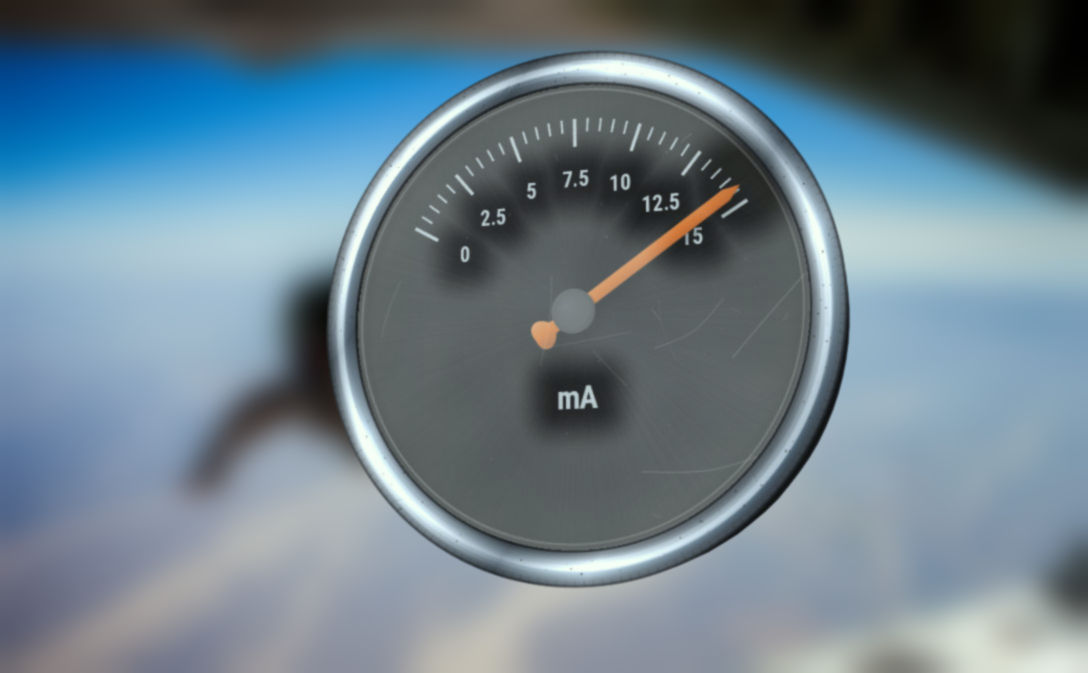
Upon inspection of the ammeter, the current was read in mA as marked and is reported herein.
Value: 14.5 mA
